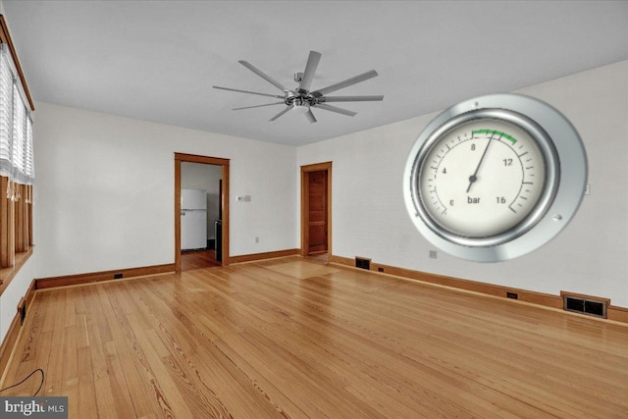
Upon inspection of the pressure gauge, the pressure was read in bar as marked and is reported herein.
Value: 9.5 bar
